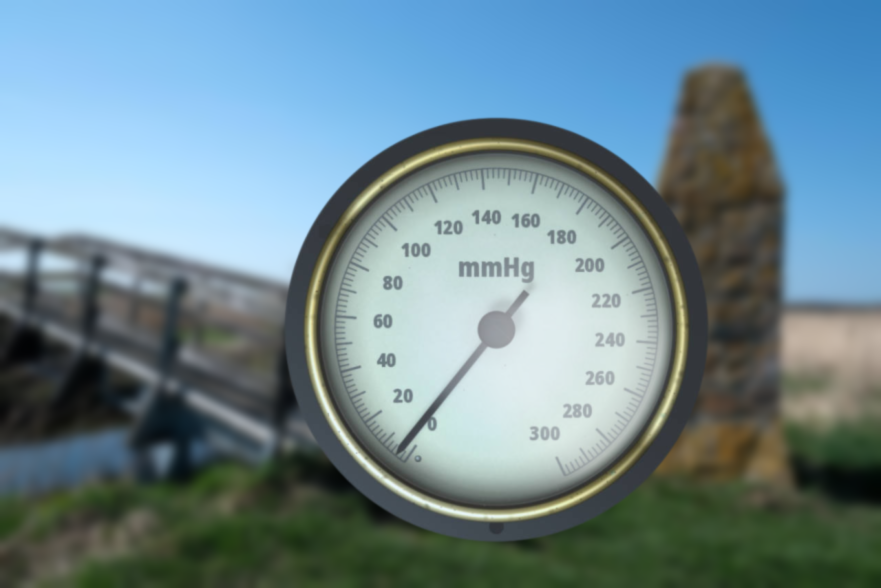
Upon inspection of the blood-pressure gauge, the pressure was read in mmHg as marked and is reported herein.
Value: 4 mmHg
